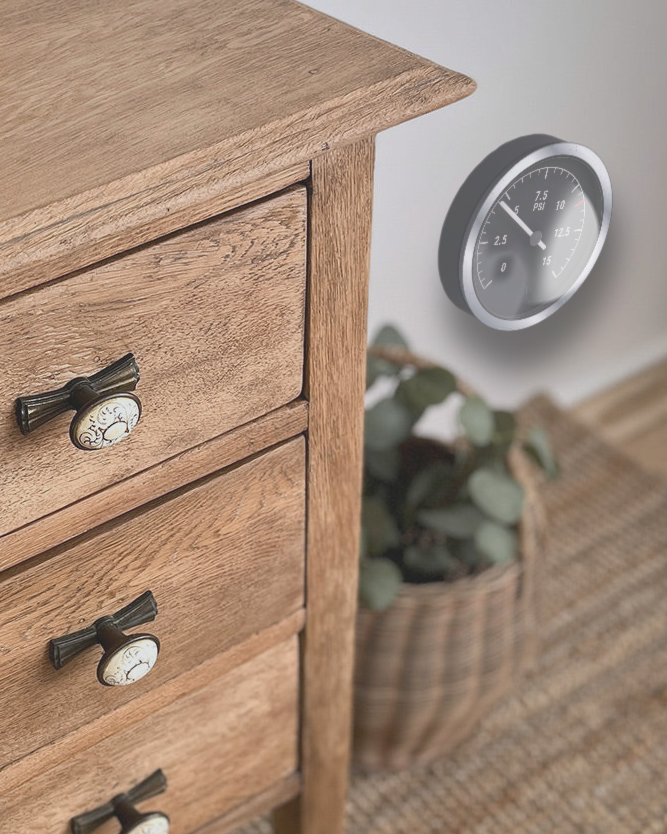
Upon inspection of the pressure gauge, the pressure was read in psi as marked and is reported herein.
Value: 4.5 psi
